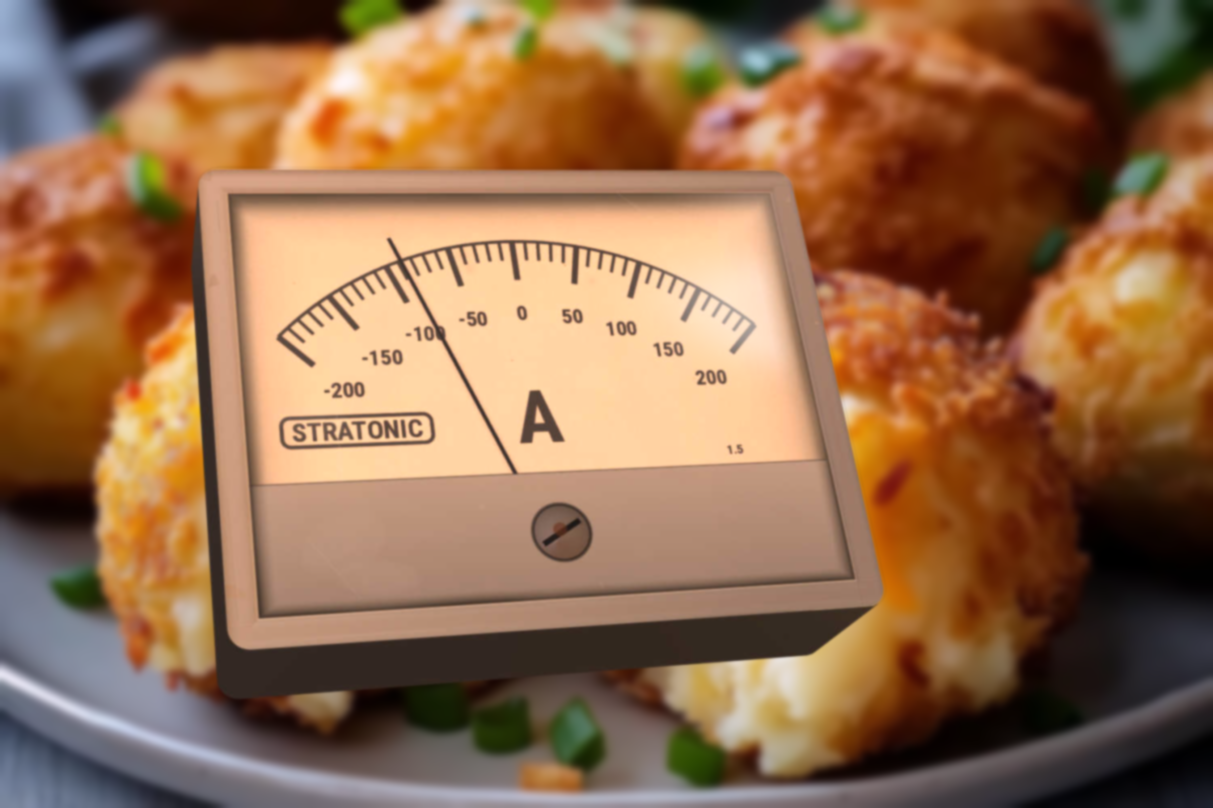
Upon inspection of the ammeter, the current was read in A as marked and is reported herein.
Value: -90 A
